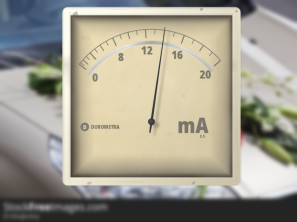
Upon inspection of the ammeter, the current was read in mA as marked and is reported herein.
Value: 14 mA
